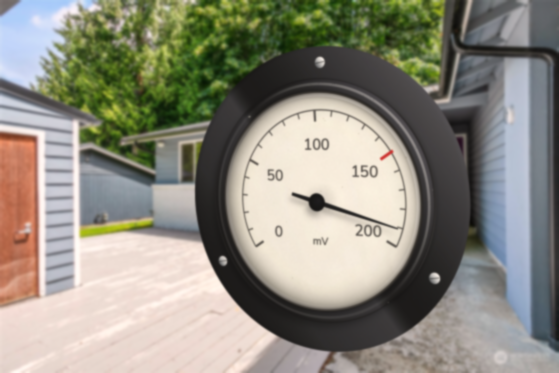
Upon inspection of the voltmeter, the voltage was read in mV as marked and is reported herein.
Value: 190 mV
